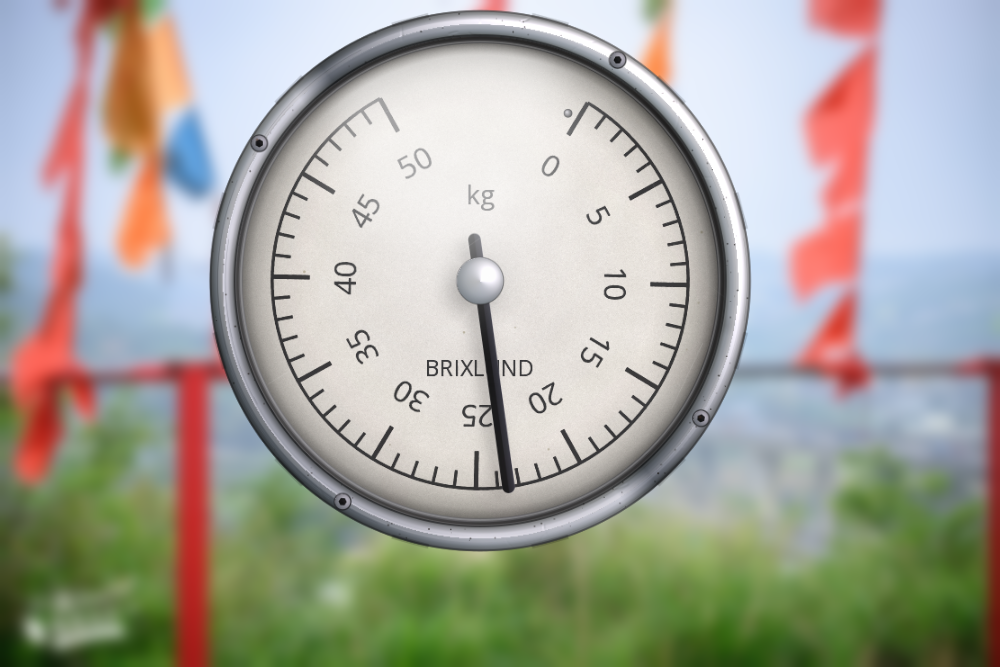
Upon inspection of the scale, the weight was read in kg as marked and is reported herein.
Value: 23.5 kg
